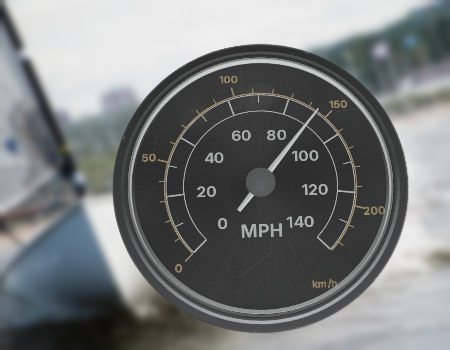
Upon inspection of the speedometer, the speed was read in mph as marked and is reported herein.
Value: 90 mph
